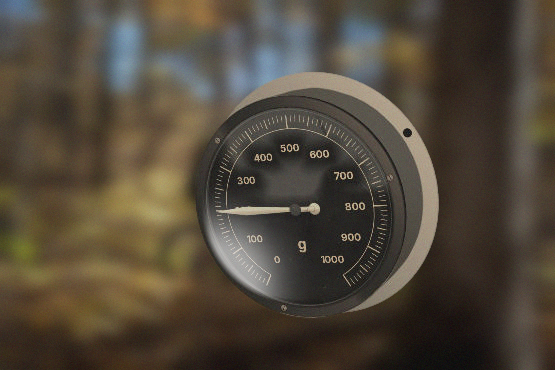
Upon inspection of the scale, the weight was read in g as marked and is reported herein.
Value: 200 g
